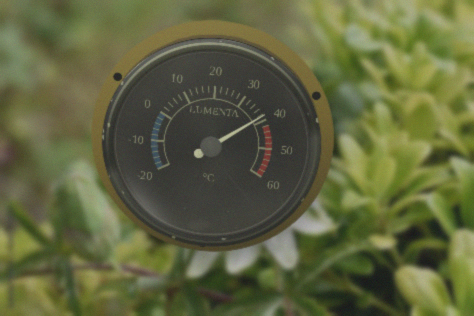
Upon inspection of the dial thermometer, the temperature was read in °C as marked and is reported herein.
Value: 38 °C
